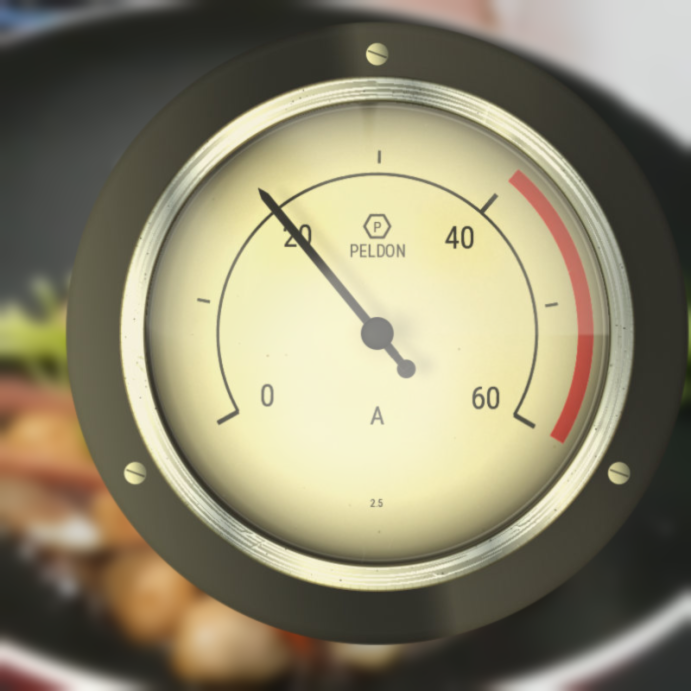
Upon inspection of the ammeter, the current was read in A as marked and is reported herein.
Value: 20 A
